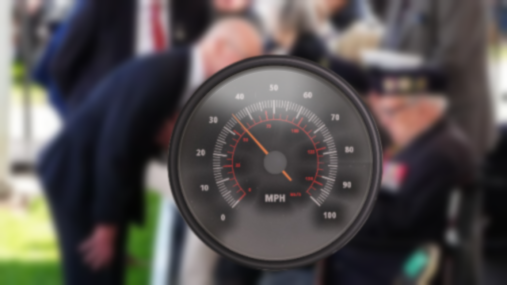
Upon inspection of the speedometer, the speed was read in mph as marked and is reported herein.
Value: 35 mph
